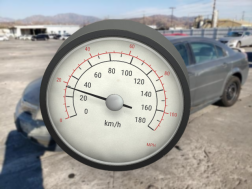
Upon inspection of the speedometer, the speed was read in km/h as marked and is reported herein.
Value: 30 km/h
